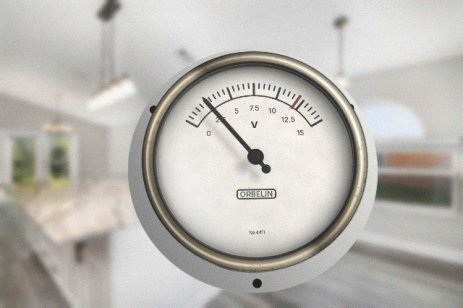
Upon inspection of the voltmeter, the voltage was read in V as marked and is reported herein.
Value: 2.5 V
